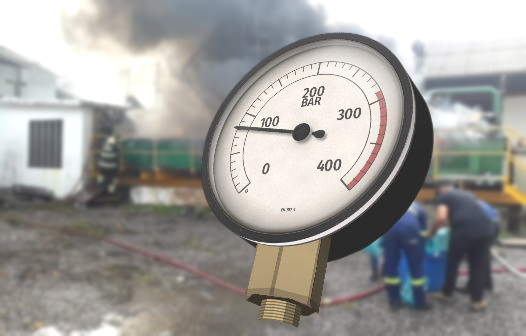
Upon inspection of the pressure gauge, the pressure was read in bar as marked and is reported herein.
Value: 80 bar
